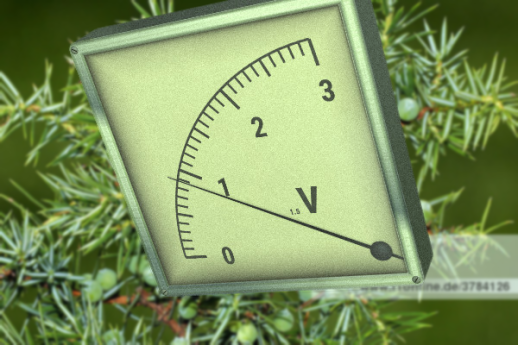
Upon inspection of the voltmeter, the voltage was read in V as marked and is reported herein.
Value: 0.9 V
